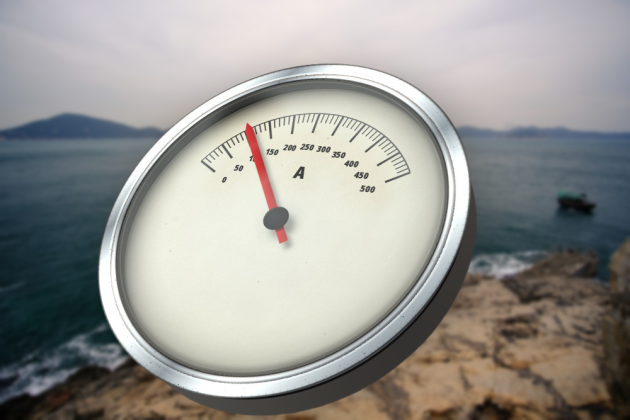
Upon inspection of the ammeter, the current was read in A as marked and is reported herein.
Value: 110 A
